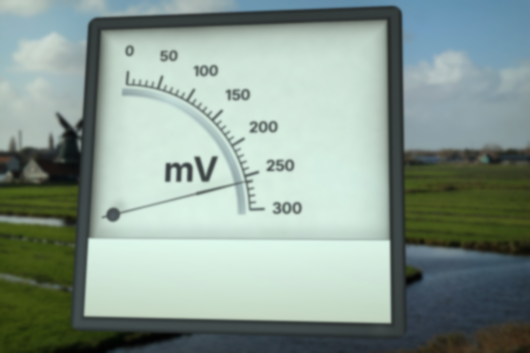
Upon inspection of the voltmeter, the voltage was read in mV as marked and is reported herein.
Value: 260 mV
